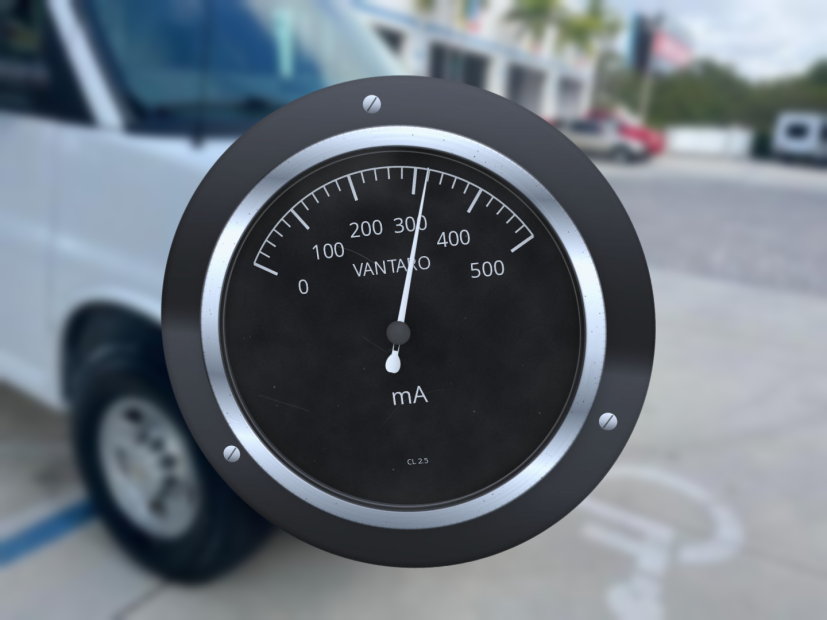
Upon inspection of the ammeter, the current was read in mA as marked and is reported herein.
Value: 320 mA
